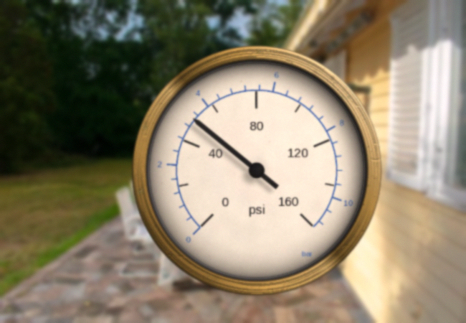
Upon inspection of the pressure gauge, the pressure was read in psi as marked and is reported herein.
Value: 50 psi
